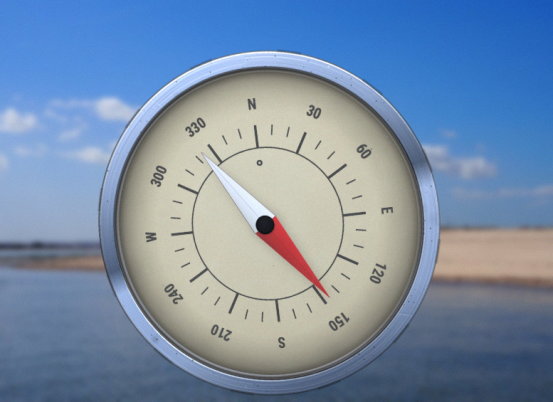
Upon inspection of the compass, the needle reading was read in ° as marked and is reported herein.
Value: 145 °
